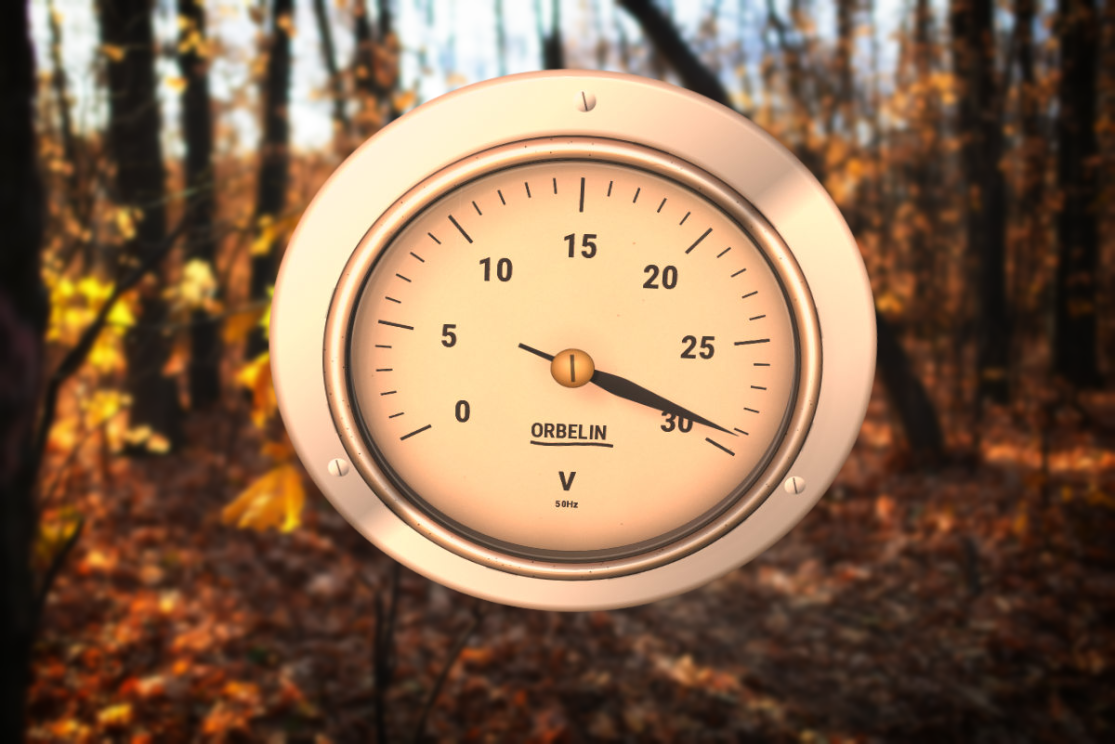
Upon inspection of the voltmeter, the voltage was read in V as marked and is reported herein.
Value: 29 V
